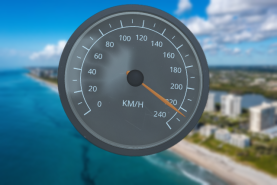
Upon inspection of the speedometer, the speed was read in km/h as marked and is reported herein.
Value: 225 km/h
